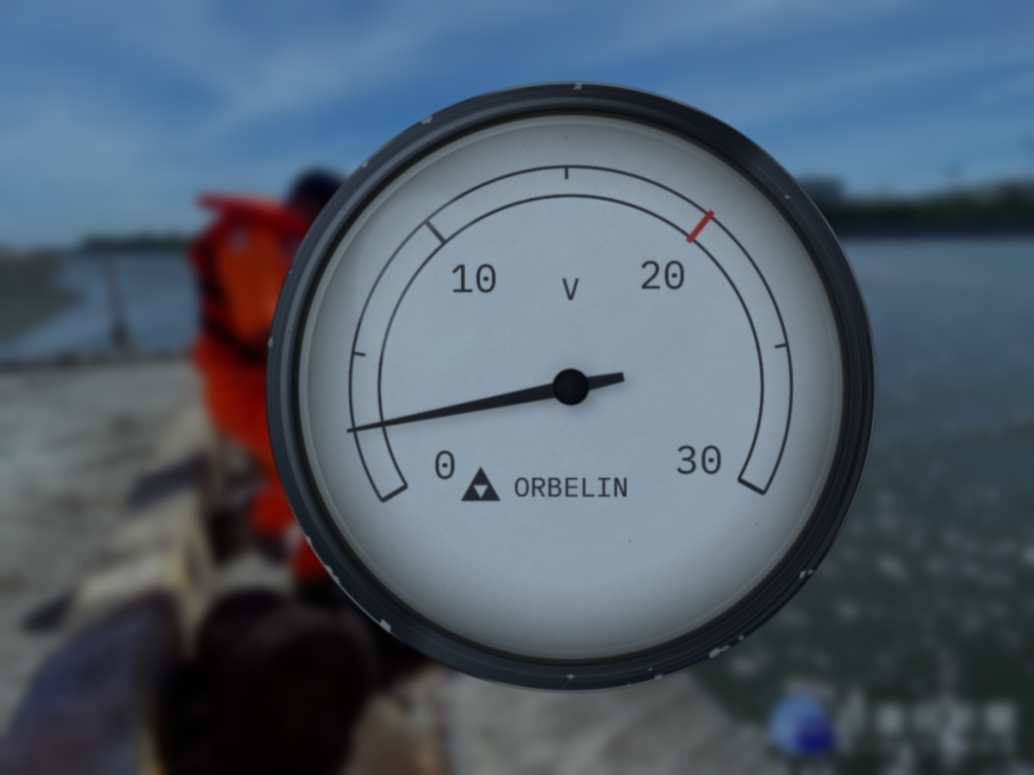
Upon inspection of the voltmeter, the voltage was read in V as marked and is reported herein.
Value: 2.5 V
